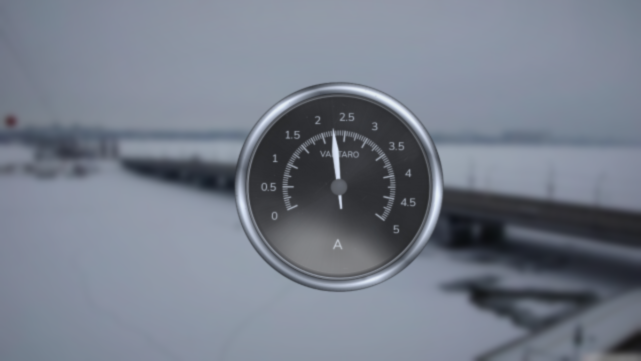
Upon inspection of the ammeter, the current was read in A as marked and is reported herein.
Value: 2.25 A
